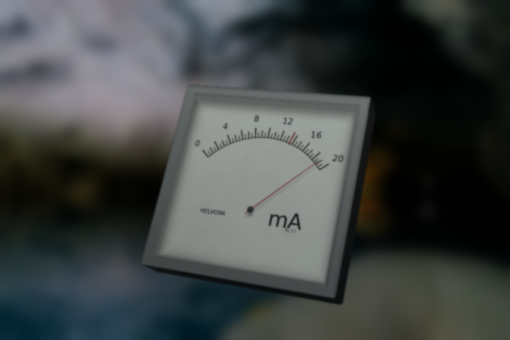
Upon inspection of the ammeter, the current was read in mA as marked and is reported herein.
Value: 19 mA
